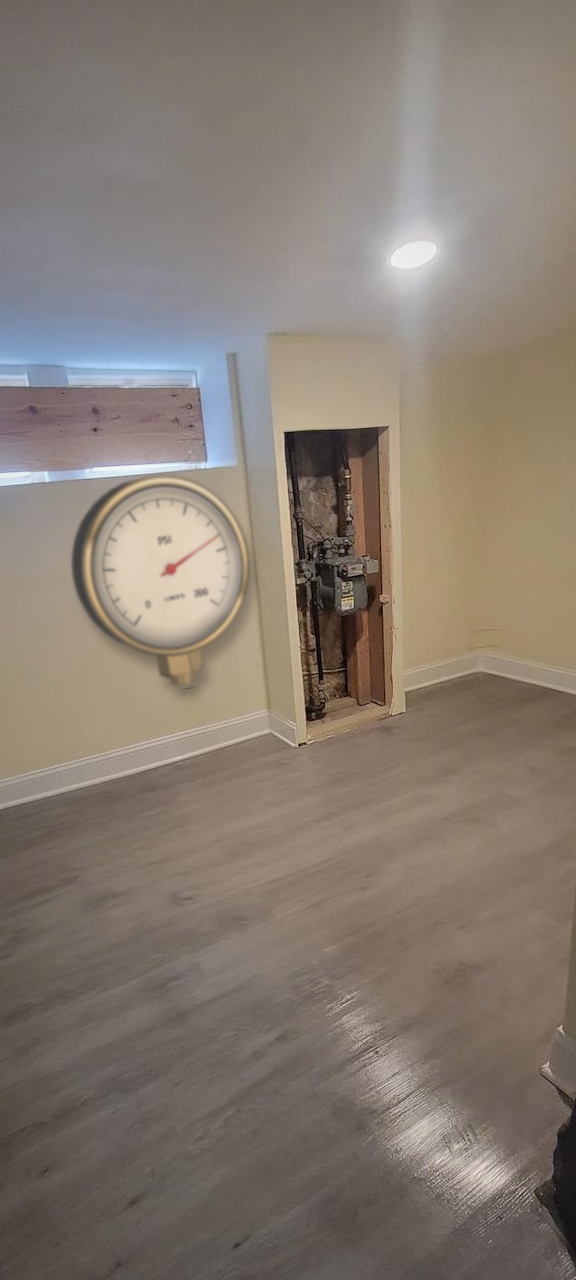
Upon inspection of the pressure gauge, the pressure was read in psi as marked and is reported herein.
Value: 150 psi
